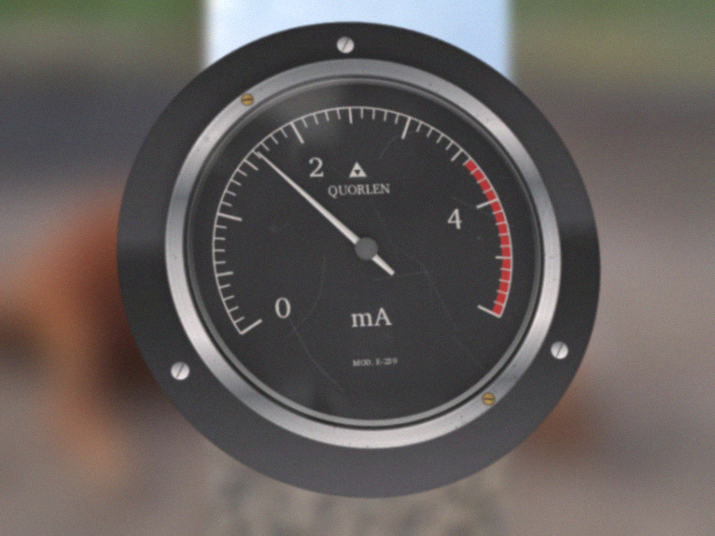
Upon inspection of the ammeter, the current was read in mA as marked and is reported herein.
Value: 1.6 mA
